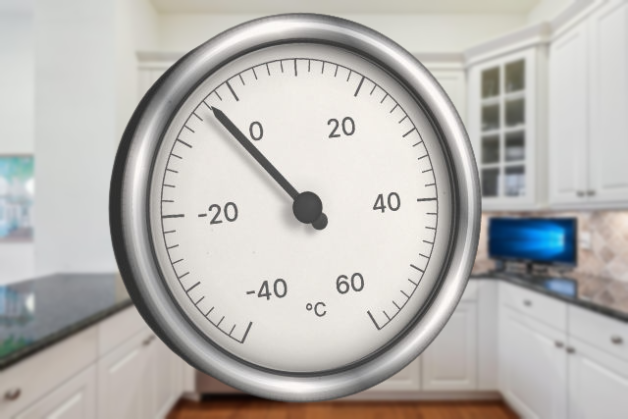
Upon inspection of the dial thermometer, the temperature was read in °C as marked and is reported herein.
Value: -4 °C
